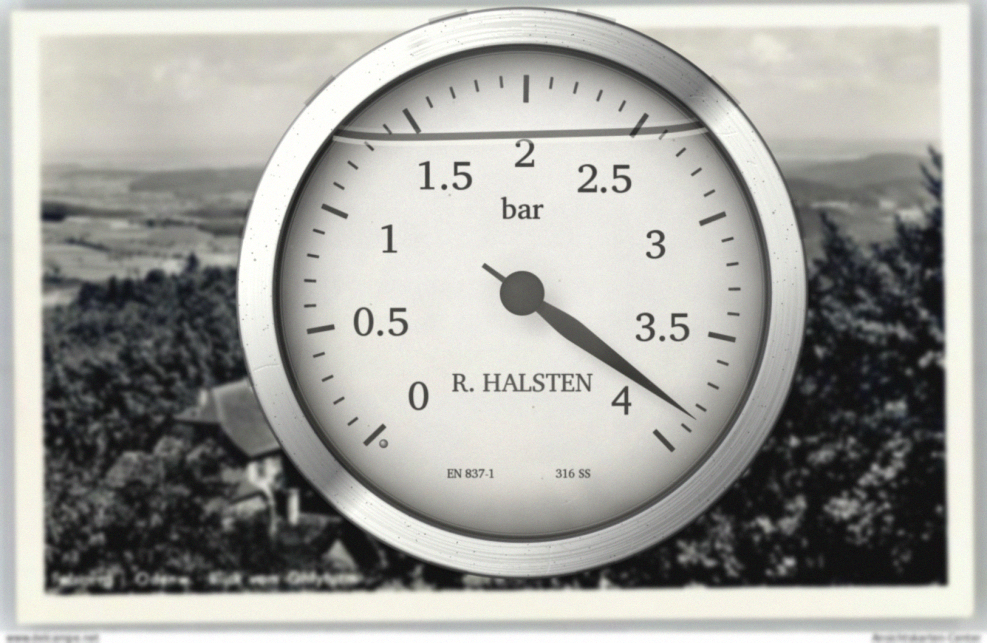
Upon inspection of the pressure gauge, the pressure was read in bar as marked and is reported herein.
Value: 3.85 bar
